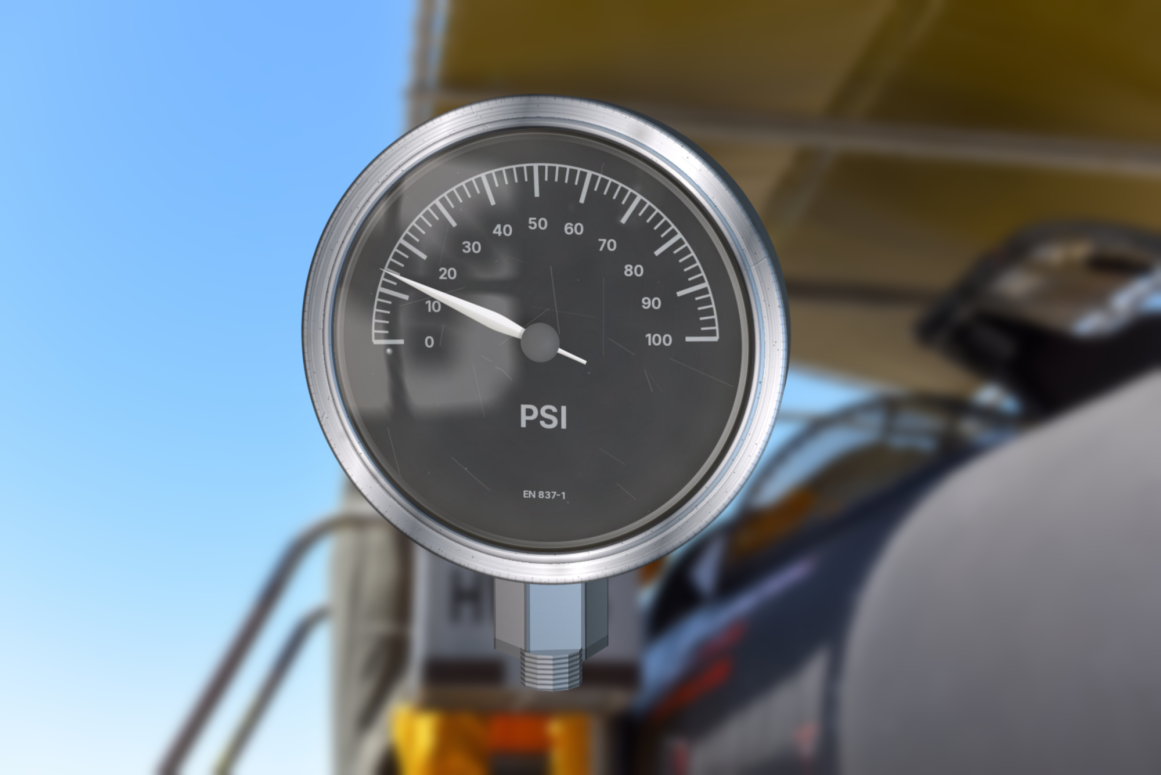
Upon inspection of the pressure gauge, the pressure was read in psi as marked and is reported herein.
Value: 14 psi
